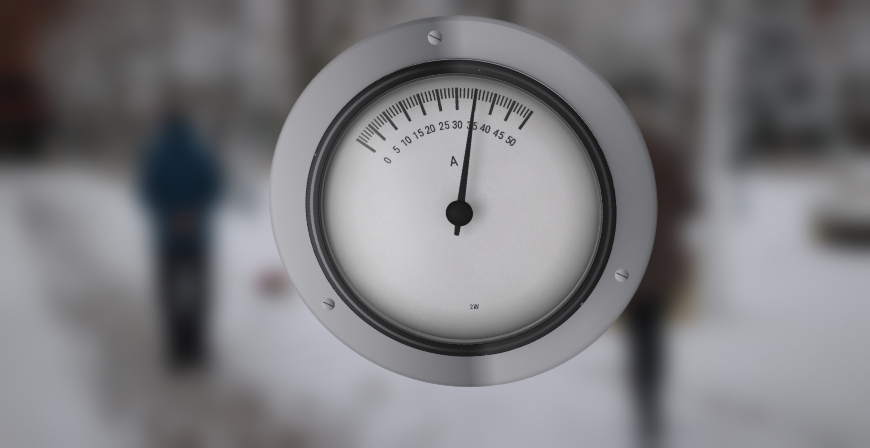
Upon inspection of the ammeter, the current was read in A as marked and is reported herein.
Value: 35 A
